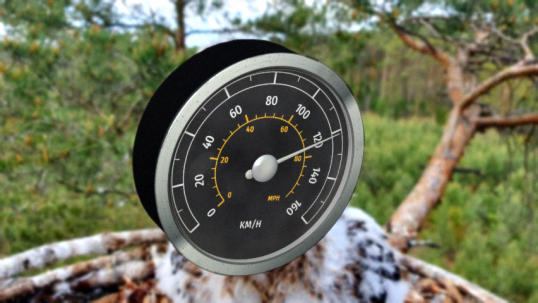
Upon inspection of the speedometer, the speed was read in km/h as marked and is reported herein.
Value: 120 km/h
